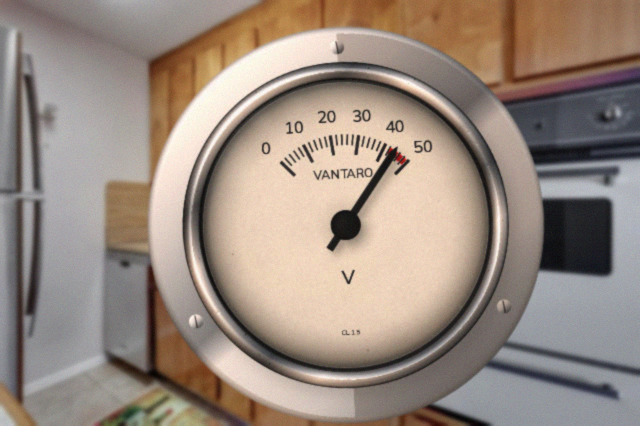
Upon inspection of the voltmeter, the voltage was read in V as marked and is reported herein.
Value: 44 V
